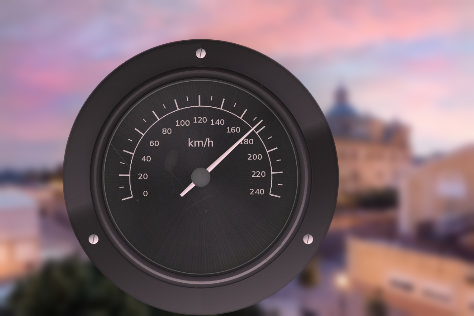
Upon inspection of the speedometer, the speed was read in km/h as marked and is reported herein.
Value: 175 km/h
